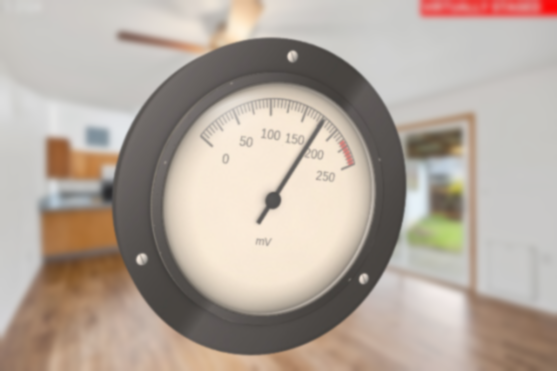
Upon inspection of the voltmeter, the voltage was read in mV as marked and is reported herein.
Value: 175 mV
